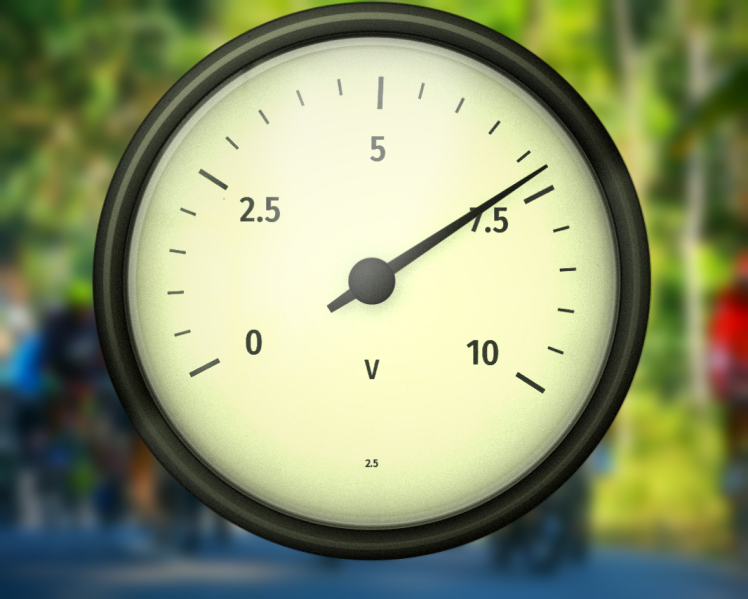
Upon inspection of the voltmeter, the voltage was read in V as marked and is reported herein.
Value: 7.25 V
